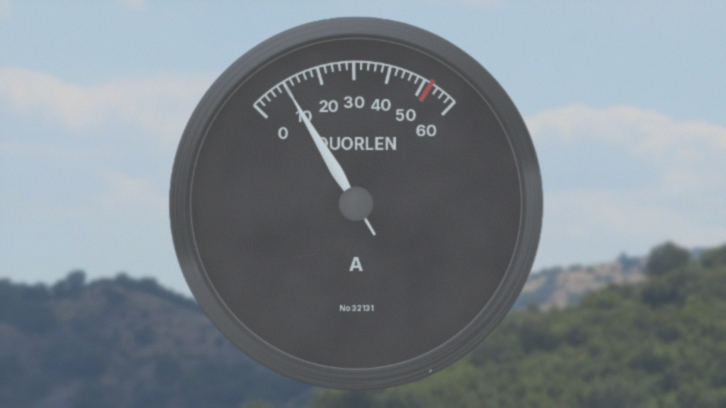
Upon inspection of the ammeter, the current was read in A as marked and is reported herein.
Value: 10 A
